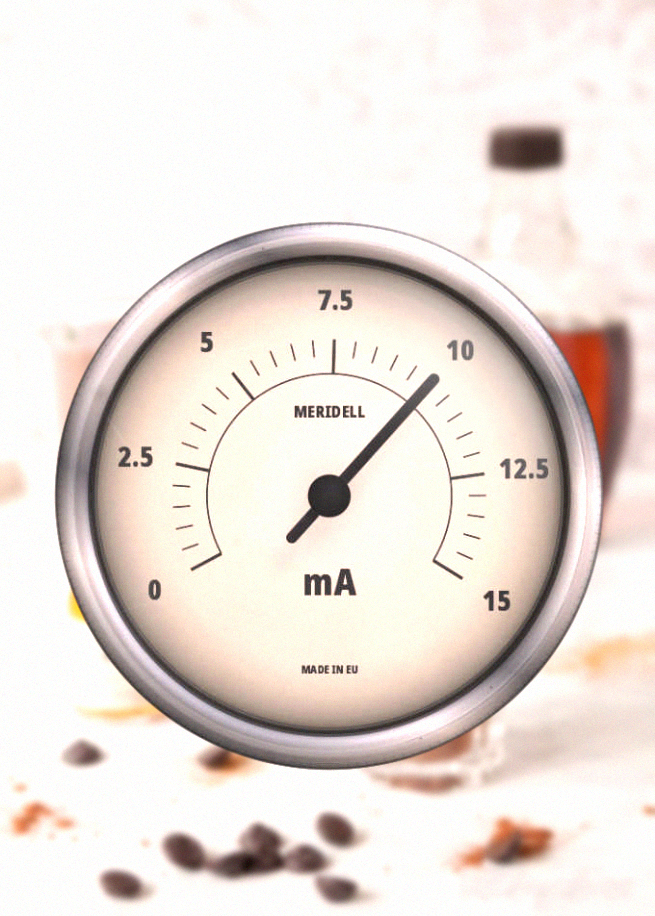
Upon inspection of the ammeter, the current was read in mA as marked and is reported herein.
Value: 10 mA
